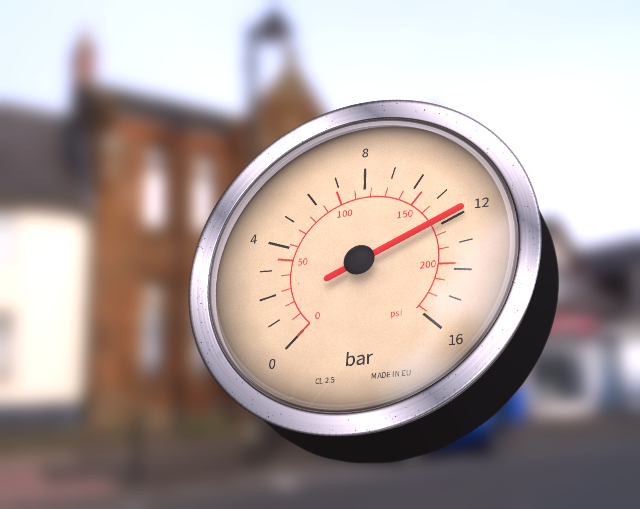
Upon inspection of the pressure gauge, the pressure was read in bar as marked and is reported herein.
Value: 12 bar
